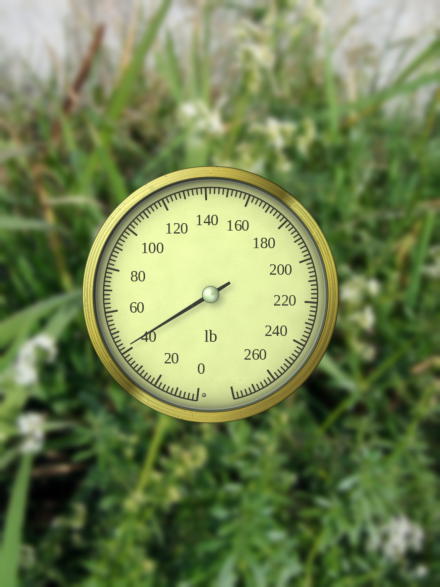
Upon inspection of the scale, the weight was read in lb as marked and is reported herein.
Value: 42 lb
